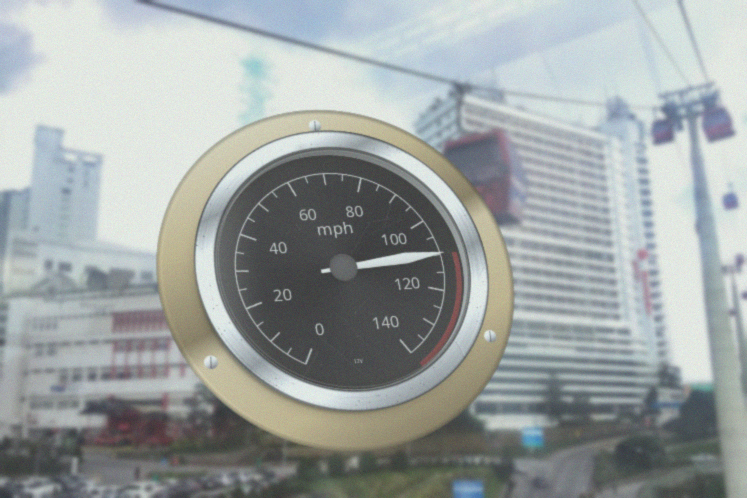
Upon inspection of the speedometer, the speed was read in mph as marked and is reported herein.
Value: 110 mph
